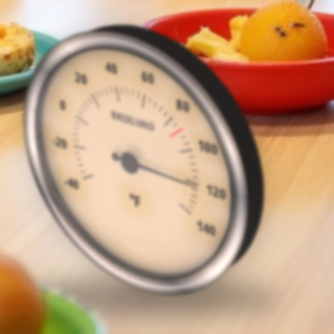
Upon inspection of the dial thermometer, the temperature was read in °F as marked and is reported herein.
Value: 120 °F
